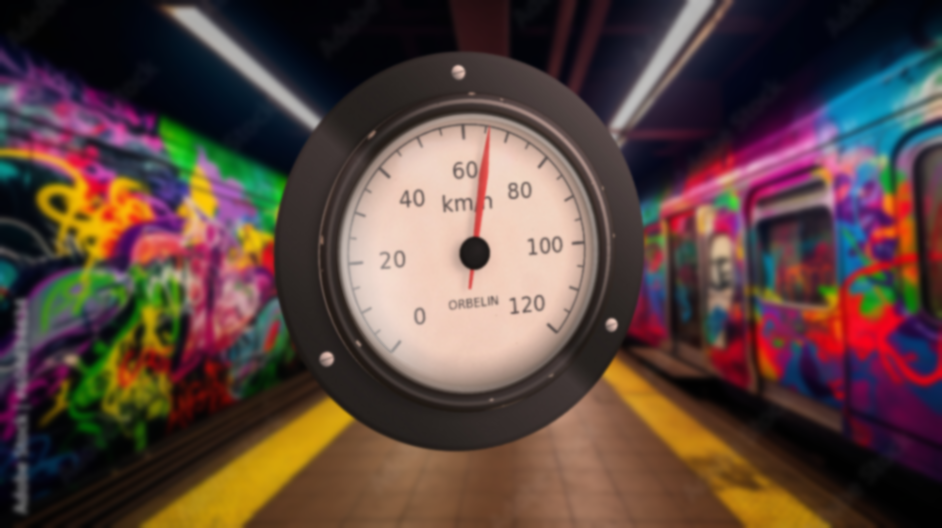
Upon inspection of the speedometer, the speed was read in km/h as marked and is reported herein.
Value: 65 km/h
